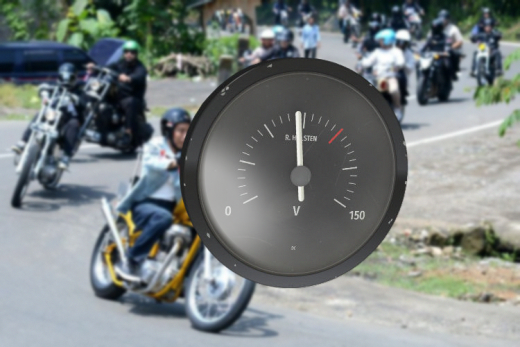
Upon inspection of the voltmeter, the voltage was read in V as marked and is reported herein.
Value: 70 V
